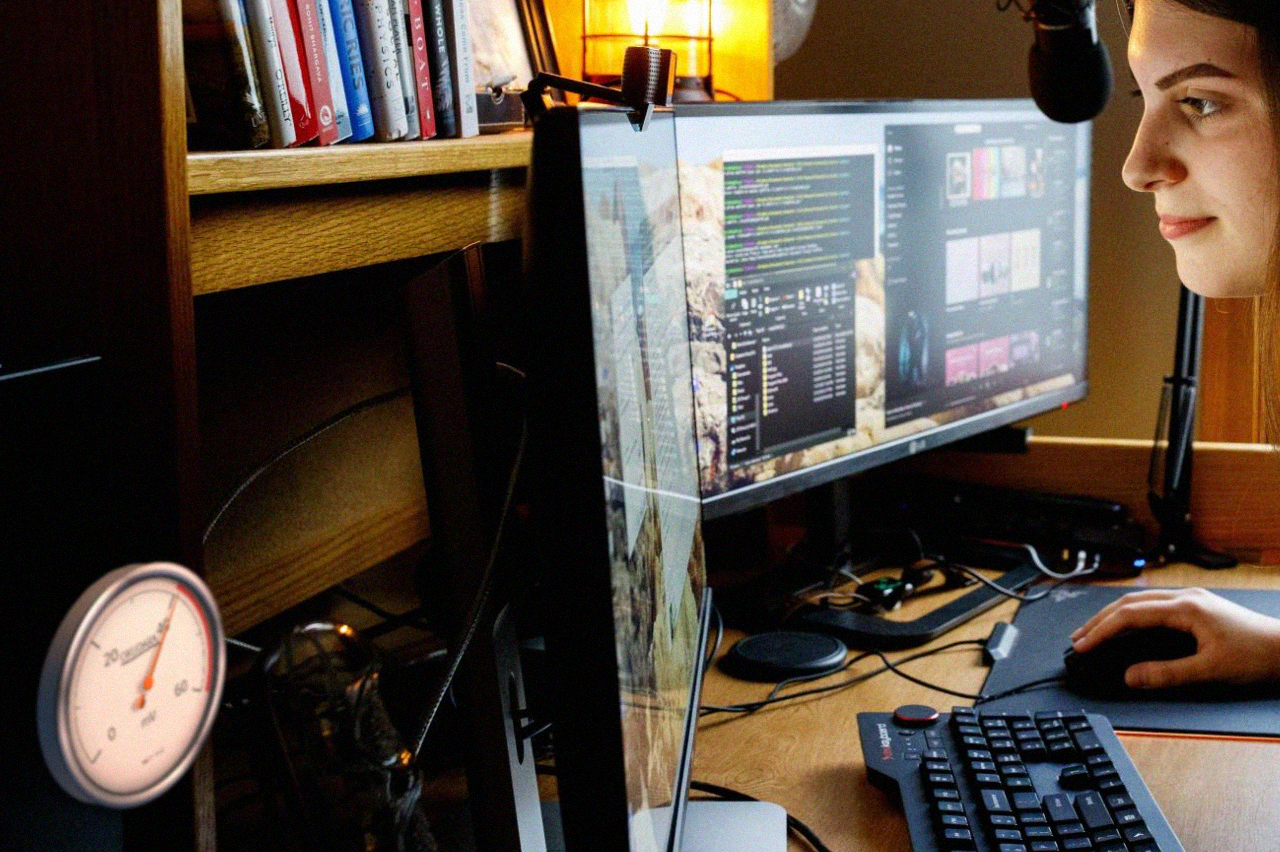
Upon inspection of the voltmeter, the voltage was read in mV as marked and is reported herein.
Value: 40 mV
